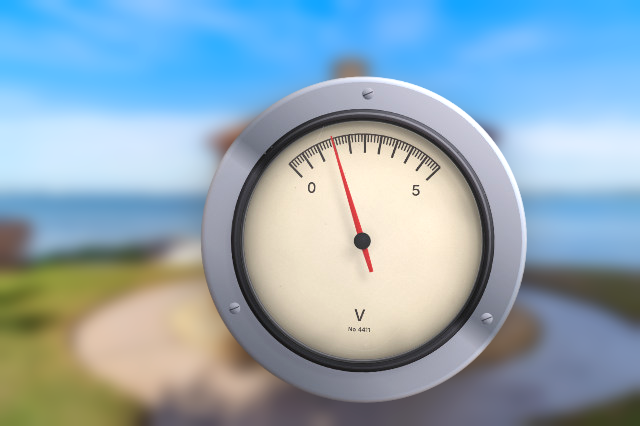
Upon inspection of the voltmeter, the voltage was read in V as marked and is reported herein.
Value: 1.5 V
